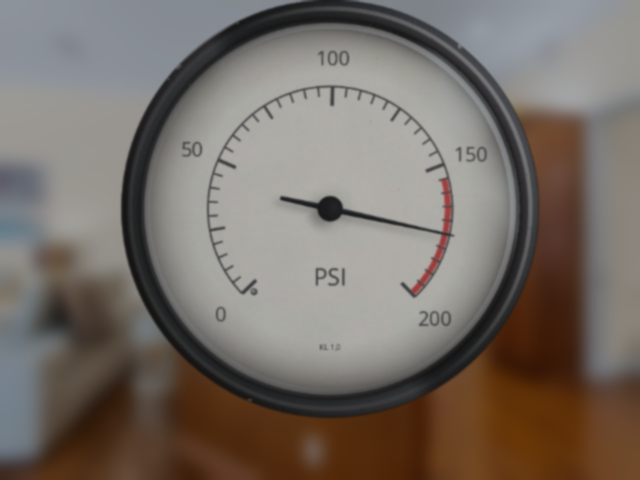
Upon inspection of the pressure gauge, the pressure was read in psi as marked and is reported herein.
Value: 175 psi
